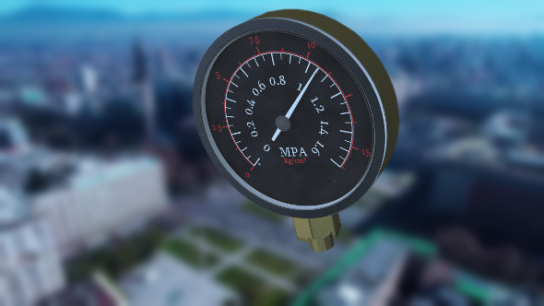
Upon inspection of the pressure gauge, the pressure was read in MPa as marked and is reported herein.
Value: 1.05 MPa
